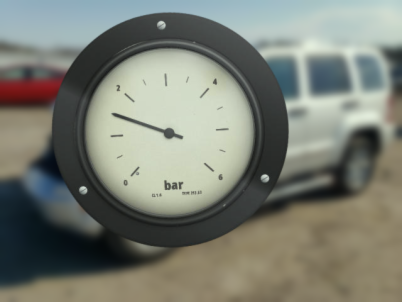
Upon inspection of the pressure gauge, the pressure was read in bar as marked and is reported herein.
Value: 1.5 bar
